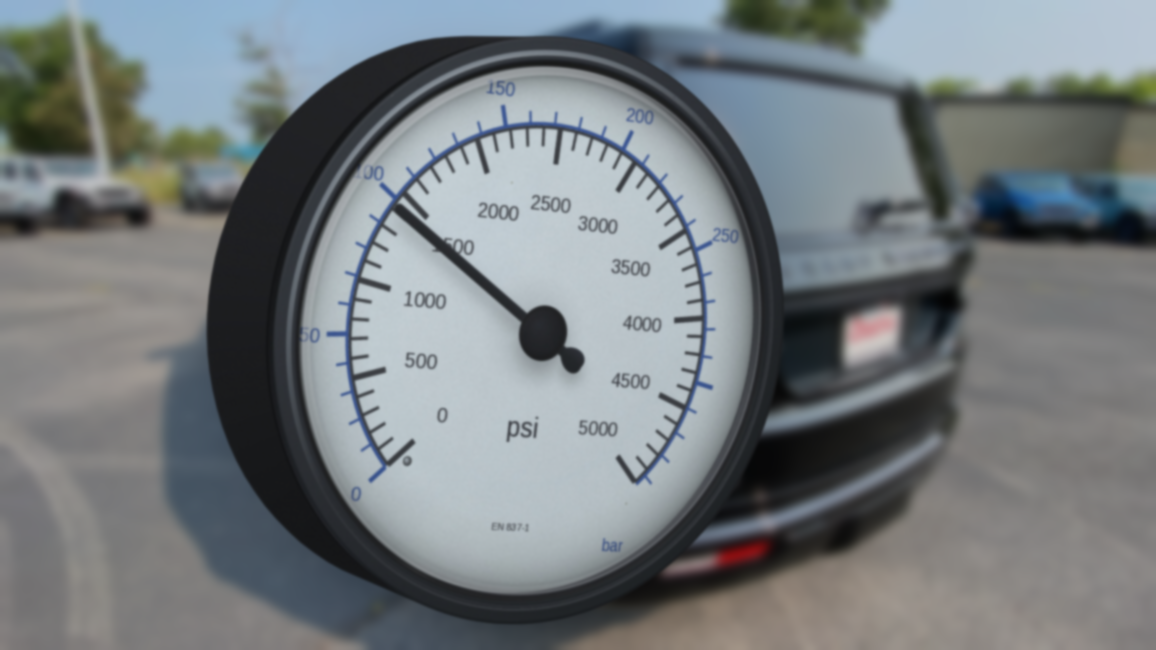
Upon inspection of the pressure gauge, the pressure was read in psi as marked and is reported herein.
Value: 1400 psi
